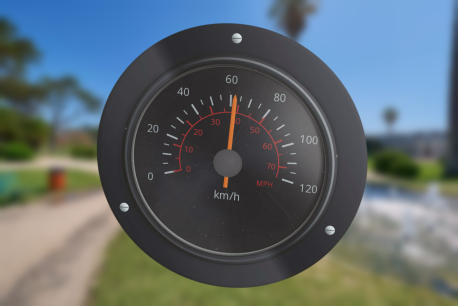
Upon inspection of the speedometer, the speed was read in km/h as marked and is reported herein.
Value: 62.5 km/h
